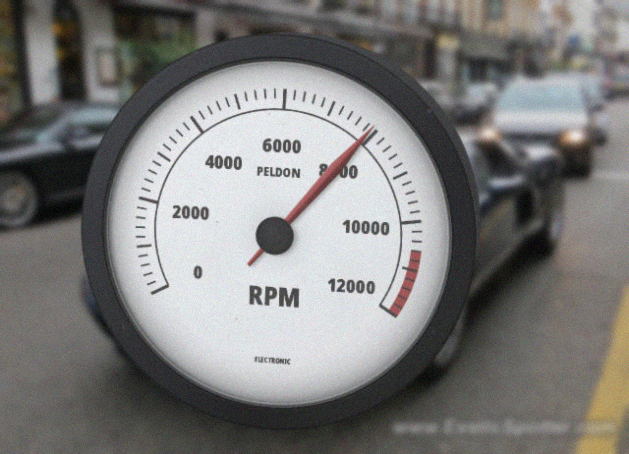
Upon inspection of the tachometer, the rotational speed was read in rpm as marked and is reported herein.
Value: 7900 rpm
